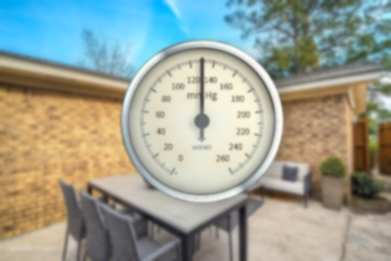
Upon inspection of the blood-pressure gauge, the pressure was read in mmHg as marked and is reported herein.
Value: 130 mmHg
